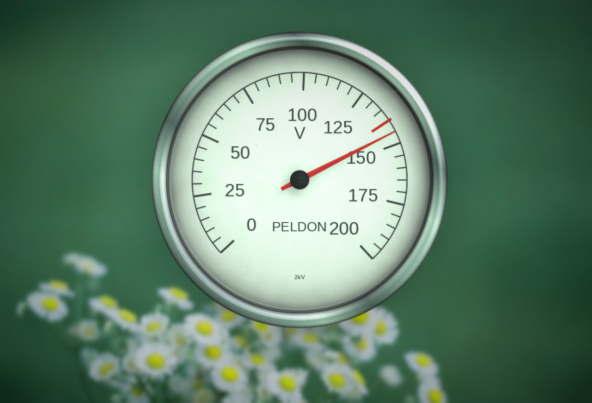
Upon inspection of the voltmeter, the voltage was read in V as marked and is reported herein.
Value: 145 V
